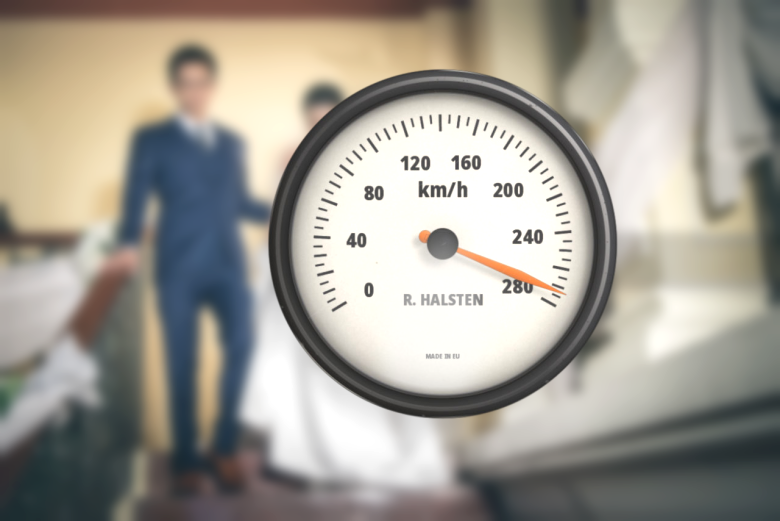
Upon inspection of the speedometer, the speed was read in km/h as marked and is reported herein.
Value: 272.5 km/h
